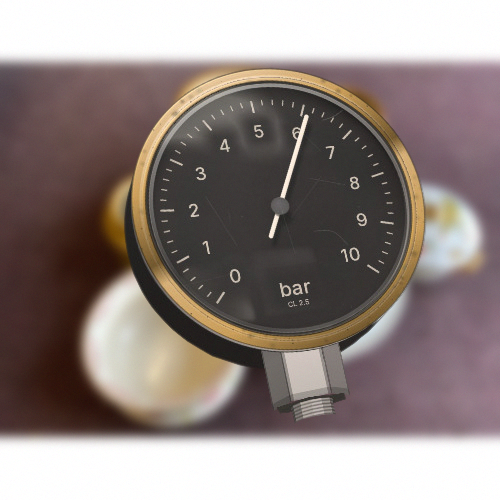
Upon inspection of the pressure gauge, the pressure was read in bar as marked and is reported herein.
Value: 6.1 bar
